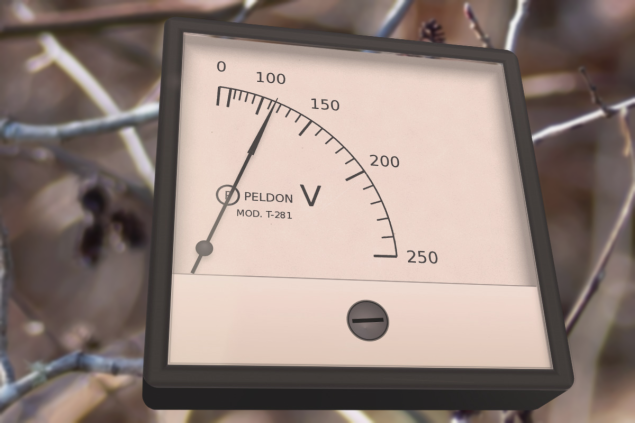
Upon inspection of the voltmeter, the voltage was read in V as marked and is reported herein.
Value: 115 V
